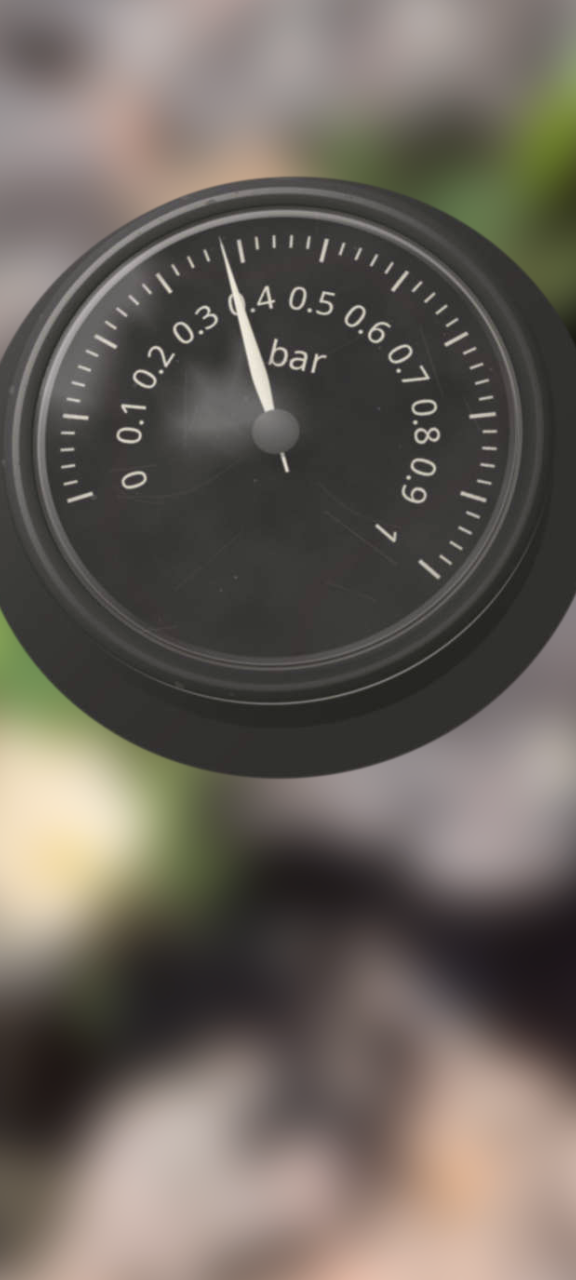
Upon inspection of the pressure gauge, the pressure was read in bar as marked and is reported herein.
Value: 0.38 bar
